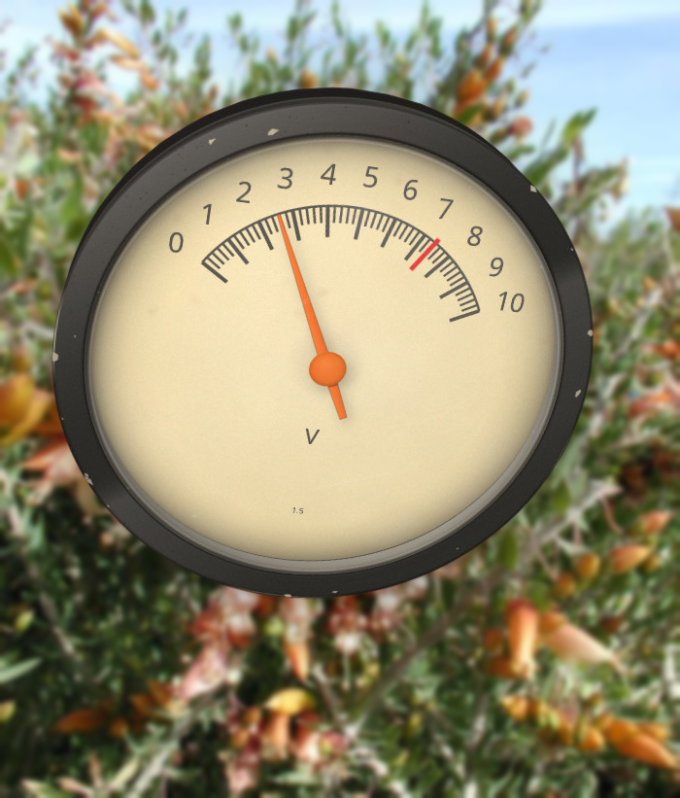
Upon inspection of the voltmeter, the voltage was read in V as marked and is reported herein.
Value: 2.6 V
